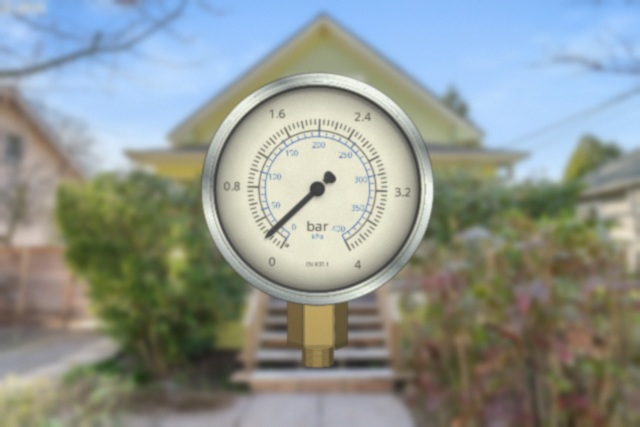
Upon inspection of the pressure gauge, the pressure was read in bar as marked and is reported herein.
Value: 0.2 bar
